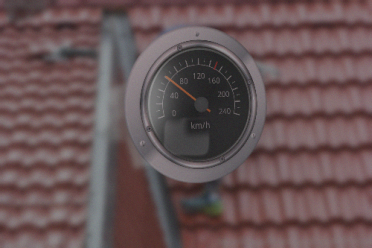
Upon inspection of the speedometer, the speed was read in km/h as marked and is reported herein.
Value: 60 km/h
